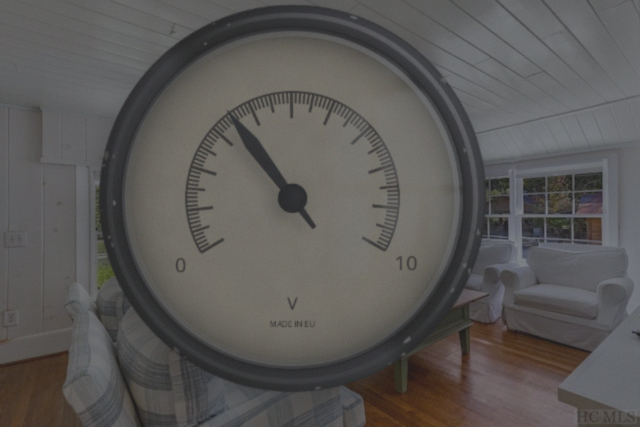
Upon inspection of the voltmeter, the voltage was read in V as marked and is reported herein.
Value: 3.5 V
